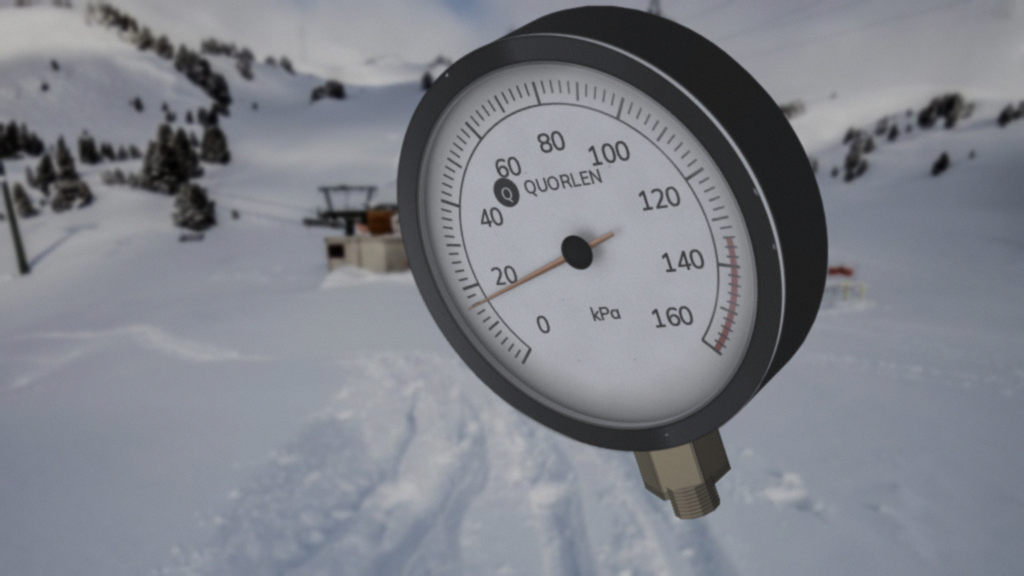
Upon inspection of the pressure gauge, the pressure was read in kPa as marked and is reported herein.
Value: 16 kPa
